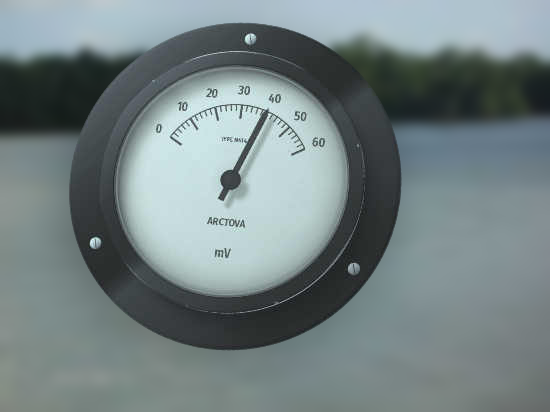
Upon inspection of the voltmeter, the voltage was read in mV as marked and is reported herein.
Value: 40 mV
